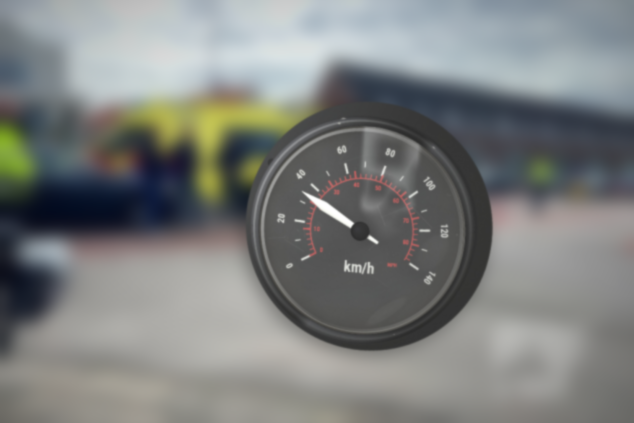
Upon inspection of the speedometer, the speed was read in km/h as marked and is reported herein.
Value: 35 km/h
